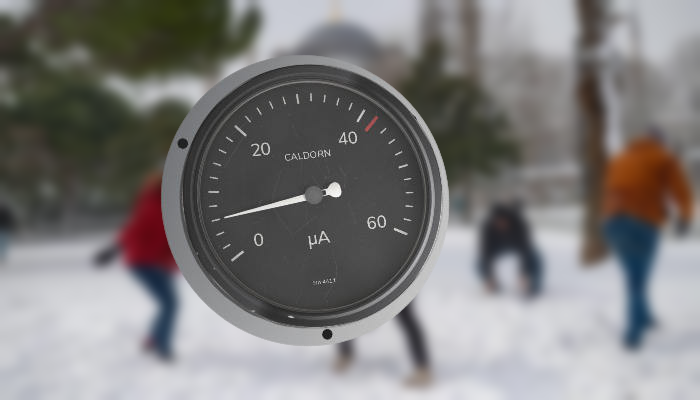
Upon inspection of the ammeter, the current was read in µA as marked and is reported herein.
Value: 6 µA
